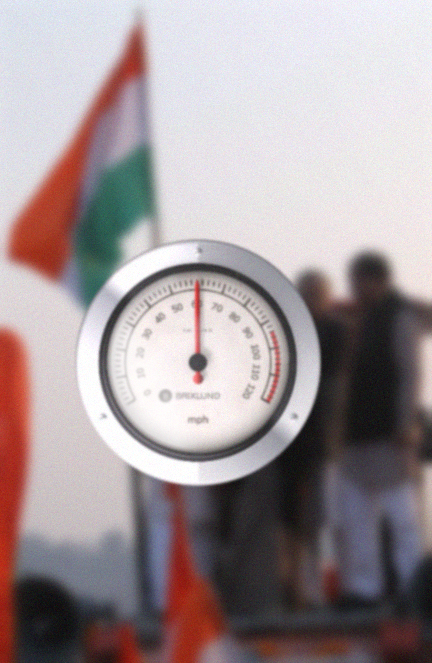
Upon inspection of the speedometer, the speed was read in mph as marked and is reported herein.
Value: 60 mph
